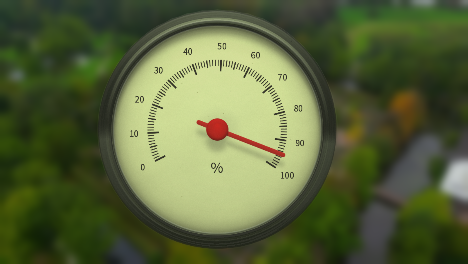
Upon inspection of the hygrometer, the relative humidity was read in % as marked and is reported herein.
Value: 95 %
